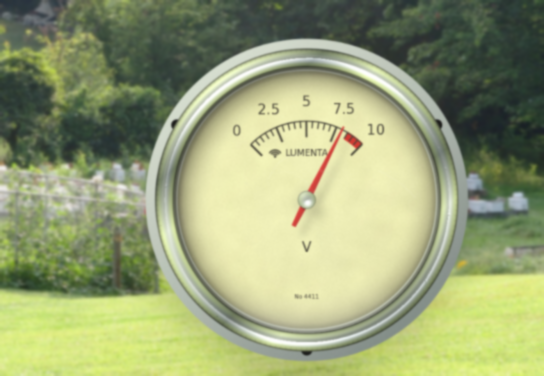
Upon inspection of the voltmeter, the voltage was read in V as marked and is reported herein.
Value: 8 V
